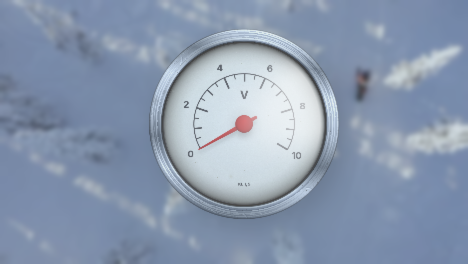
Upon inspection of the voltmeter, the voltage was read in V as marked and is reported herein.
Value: 0 V
